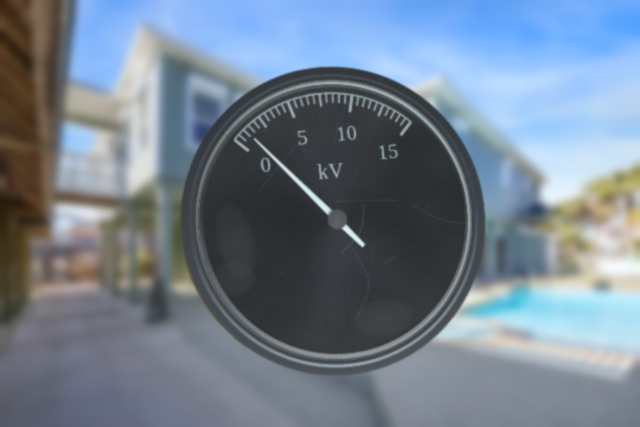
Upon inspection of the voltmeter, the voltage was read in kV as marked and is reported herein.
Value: 1 kV
